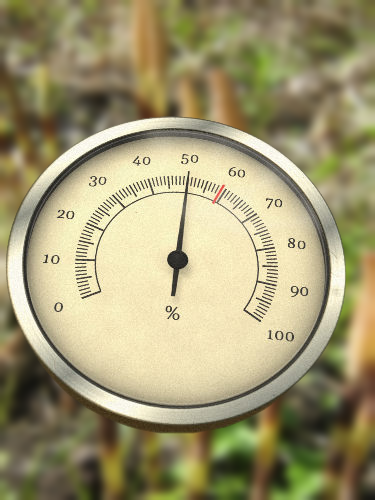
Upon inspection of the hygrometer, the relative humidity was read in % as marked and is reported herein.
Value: 50 %
